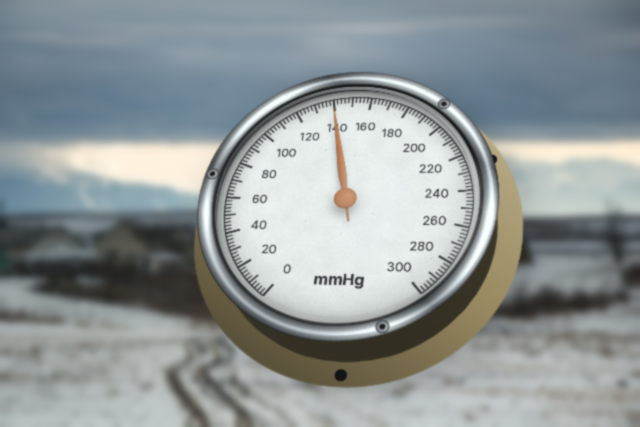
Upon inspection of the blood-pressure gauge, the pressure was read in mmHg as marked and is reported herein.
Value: 140 mmHg
